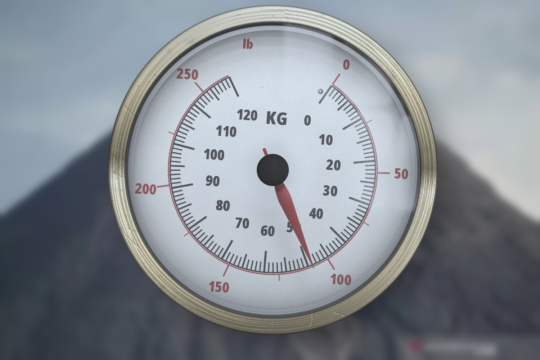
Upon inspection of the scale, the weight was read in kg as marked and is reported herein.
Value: 49 kg
